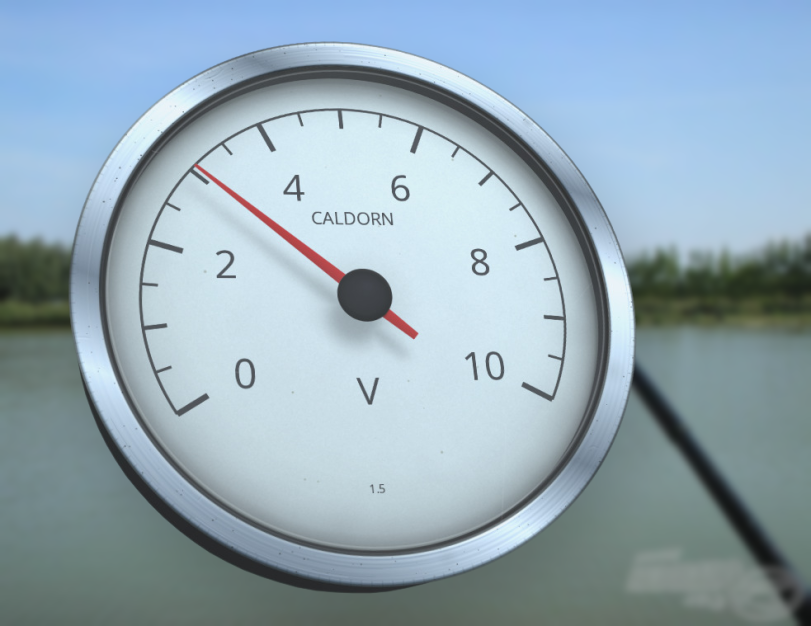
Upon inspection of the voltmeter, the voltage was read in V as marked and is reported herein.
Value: 3 V
